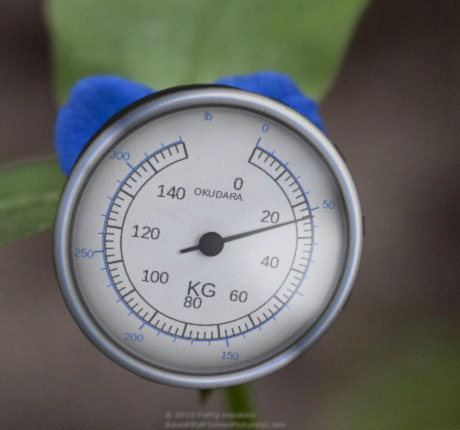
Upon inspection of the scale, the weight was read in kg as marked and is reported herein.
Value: 24 kg
